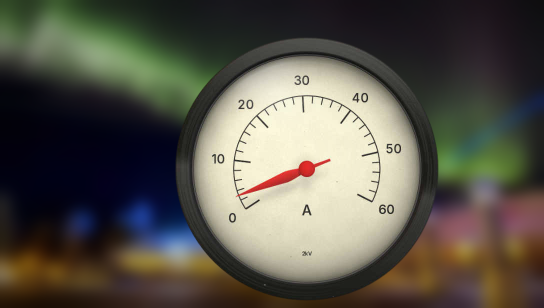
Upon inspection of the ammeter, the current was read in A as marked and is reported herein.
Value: 3 A
